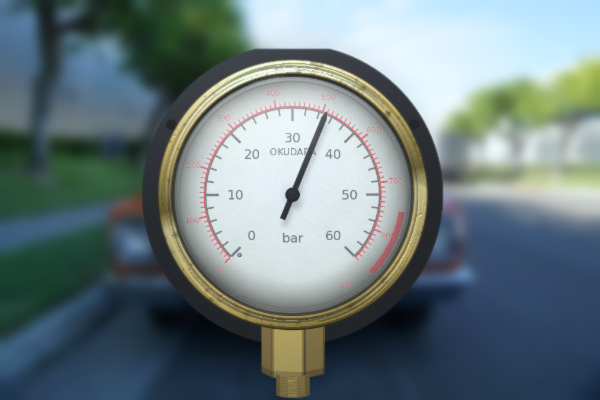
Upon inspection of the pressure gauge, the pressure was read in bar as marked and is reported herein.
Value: 35 bar
